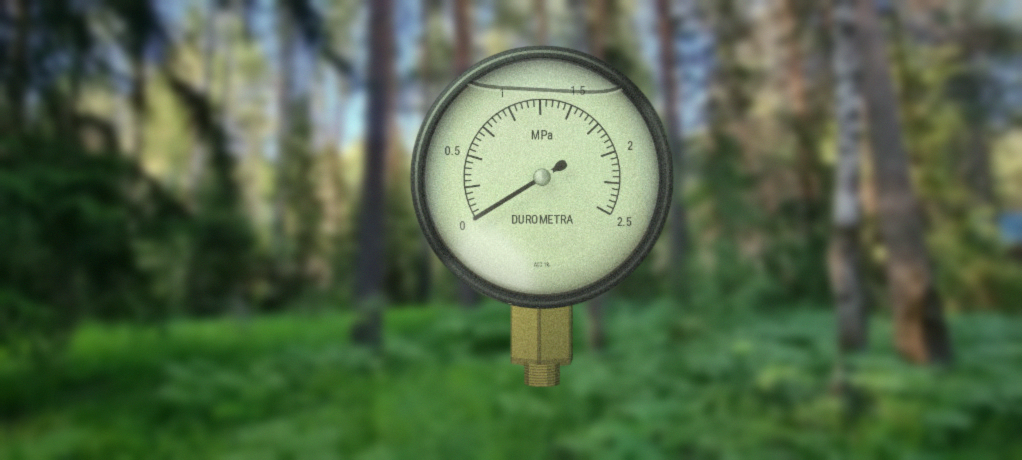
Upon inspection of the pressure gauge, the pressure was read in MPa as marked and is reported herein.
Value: 0 MPa
